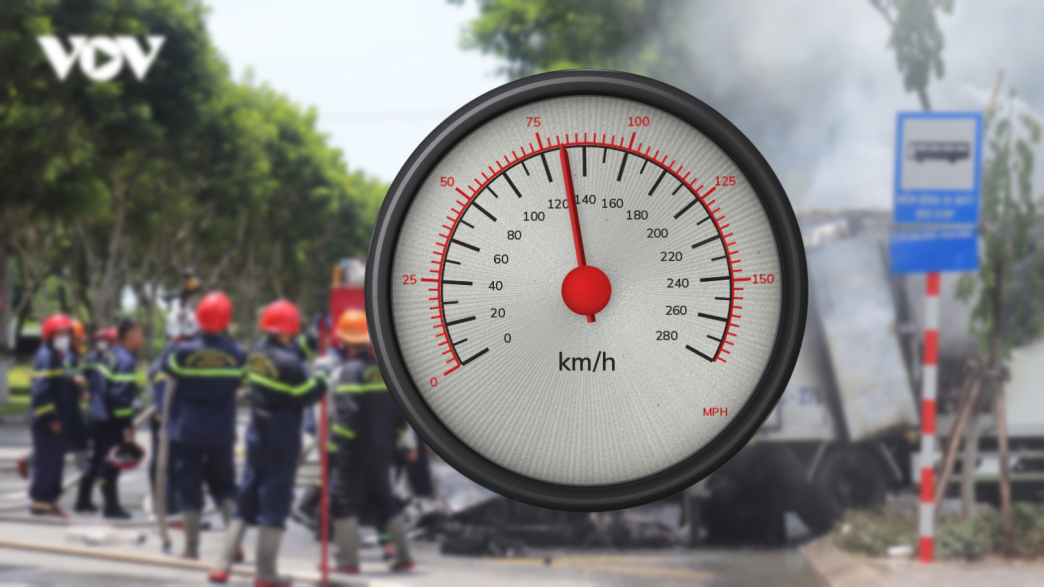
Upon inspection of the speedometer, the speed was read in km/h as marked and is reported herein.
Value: 130 km/h
